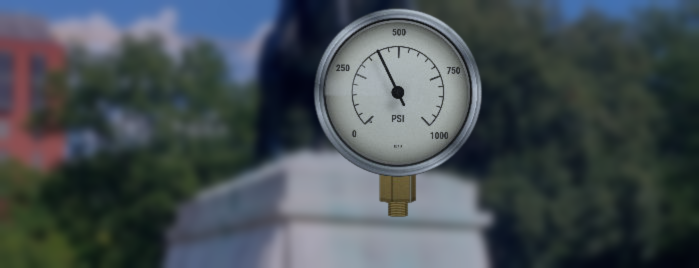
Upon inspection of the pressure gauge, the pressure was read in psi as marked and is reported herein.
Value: 400 psi
